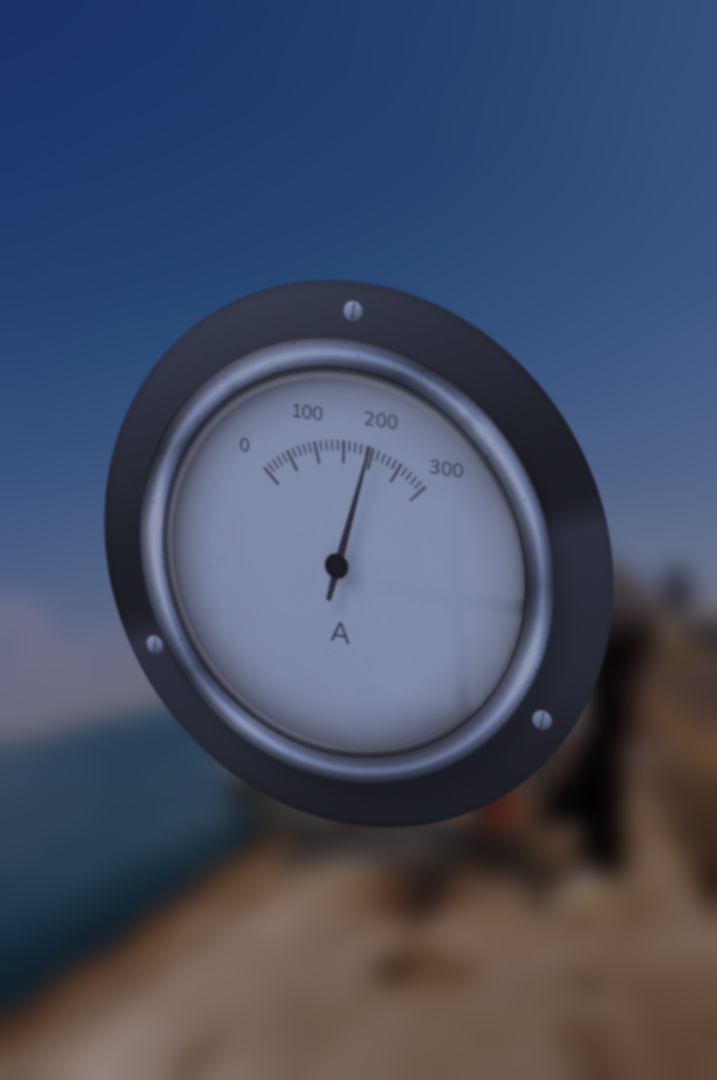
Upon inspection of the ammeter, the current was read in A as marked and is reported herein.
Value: 200 A
